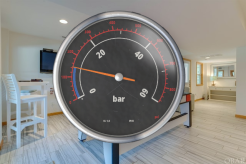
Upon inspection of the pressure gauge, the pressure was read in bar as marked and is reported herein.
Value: 10 bar
